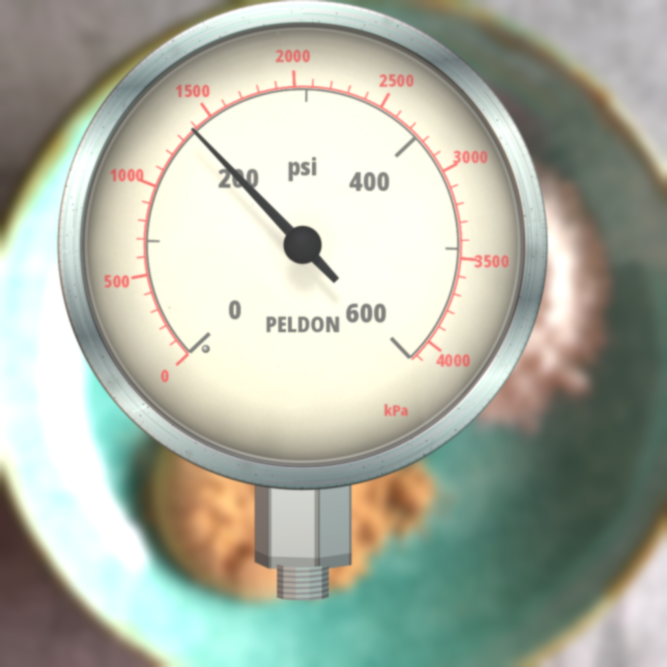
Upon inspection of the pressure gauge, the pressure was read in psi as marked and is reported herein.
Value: 200 psi
